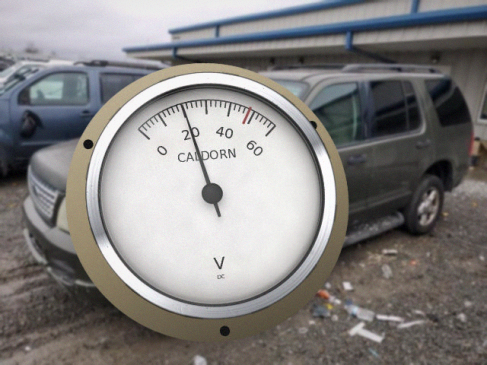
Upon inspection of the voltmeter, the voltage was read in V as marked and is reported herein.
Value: 20 V
